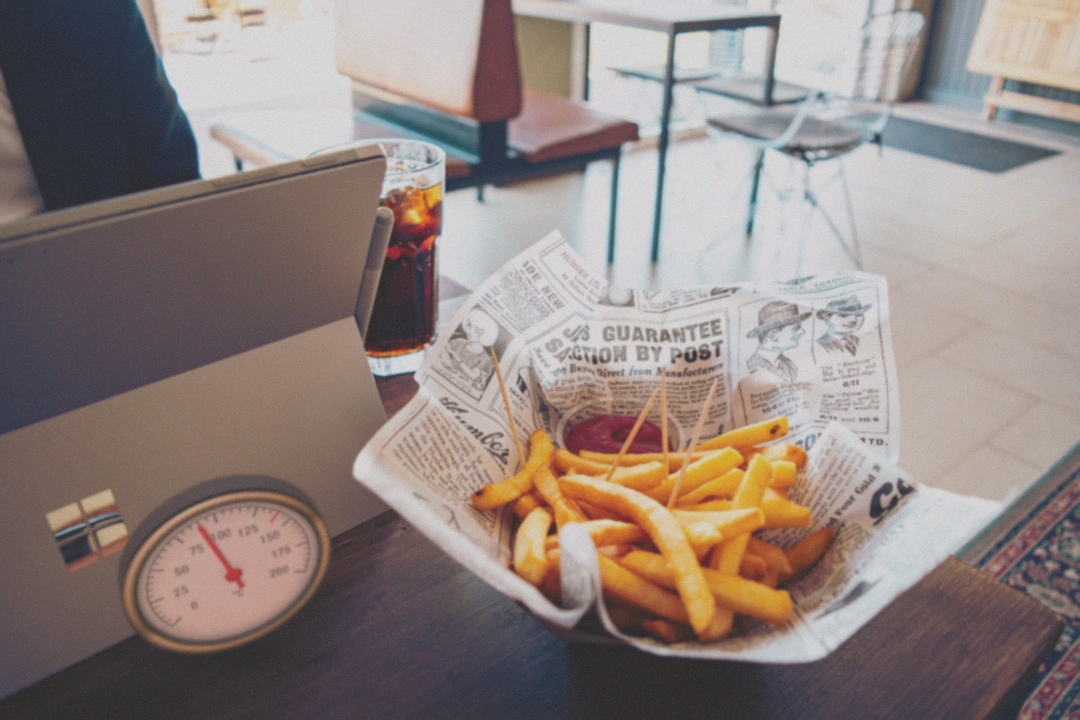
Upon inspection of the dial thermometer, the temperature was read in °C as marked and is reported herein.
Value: 90 °C
